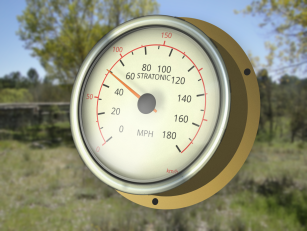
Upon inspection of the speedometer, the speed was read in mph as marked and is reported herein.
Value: 50 mph
